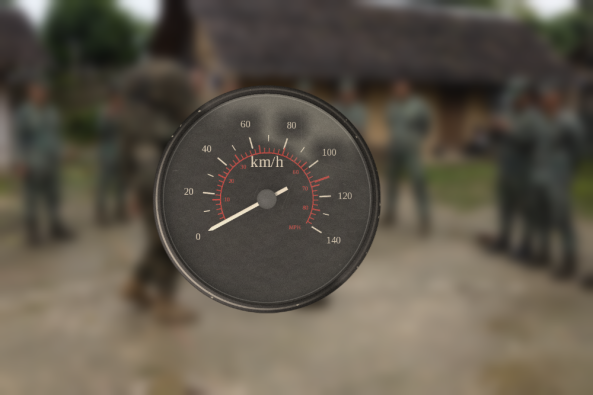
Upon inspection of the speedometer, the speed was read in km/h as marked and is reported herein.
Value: 0 km/h
